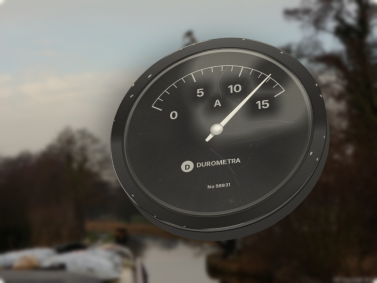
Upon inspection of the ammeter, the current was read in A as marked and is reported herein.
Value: 13 A
